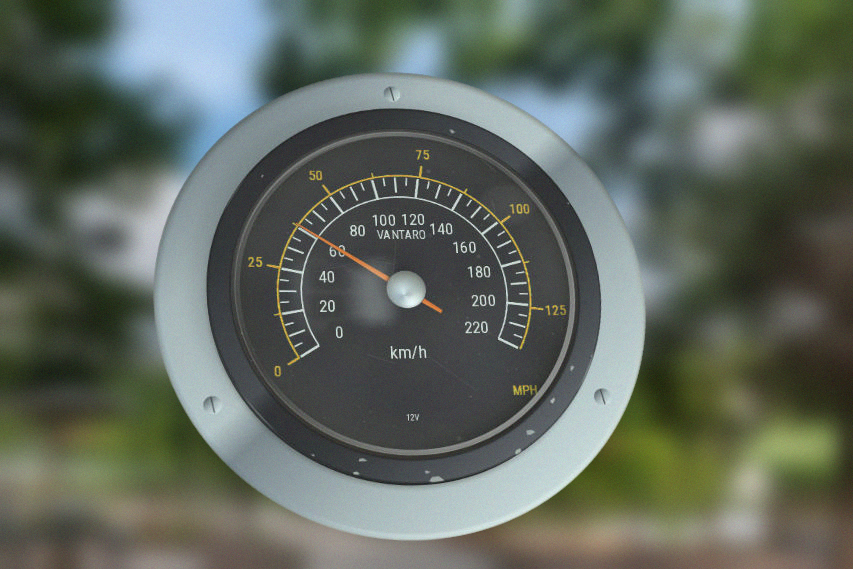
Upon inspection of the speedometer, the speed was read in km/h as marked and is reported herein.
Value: 60 km/h
